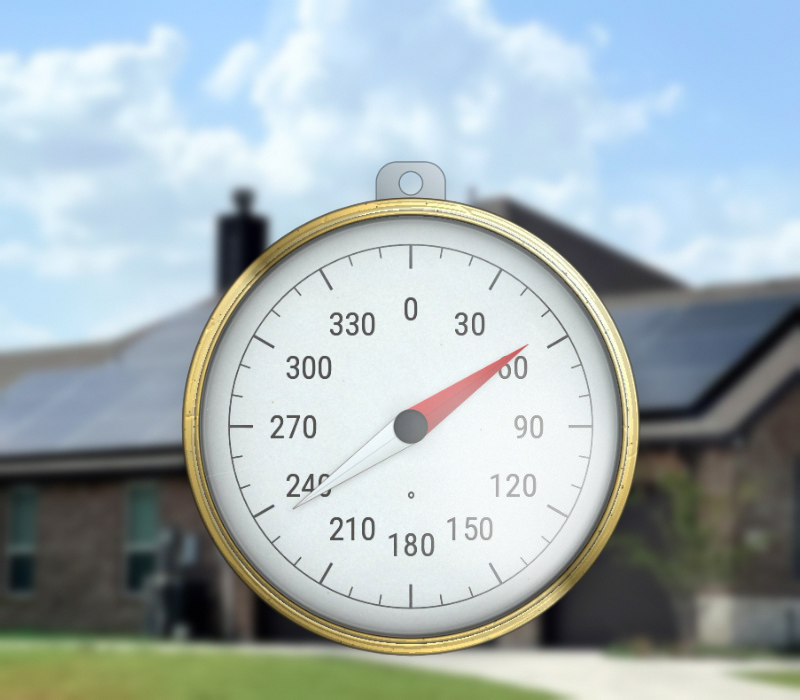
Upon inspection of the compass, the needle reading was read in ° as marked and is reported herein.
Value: 55 °
